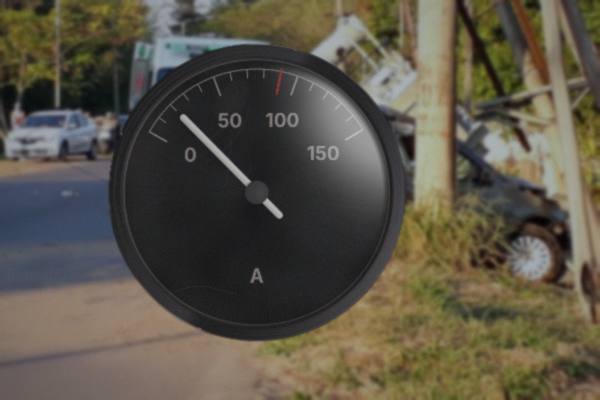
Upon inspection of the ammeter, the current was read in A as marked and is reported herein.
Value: 20 A
